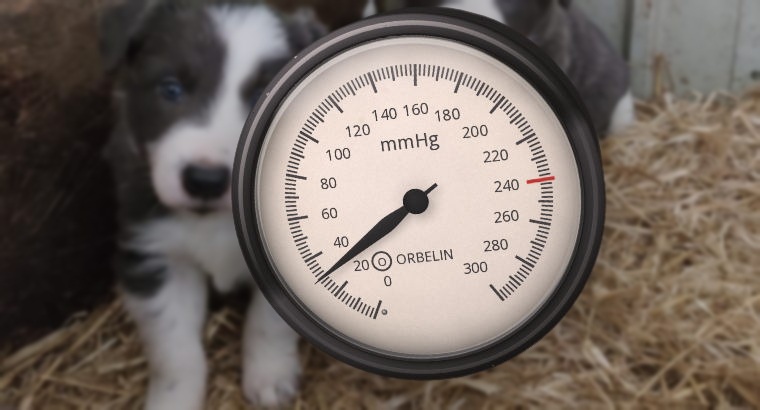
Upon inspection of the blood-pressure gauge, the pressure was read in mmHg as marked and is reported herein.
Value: 30 mmHg
